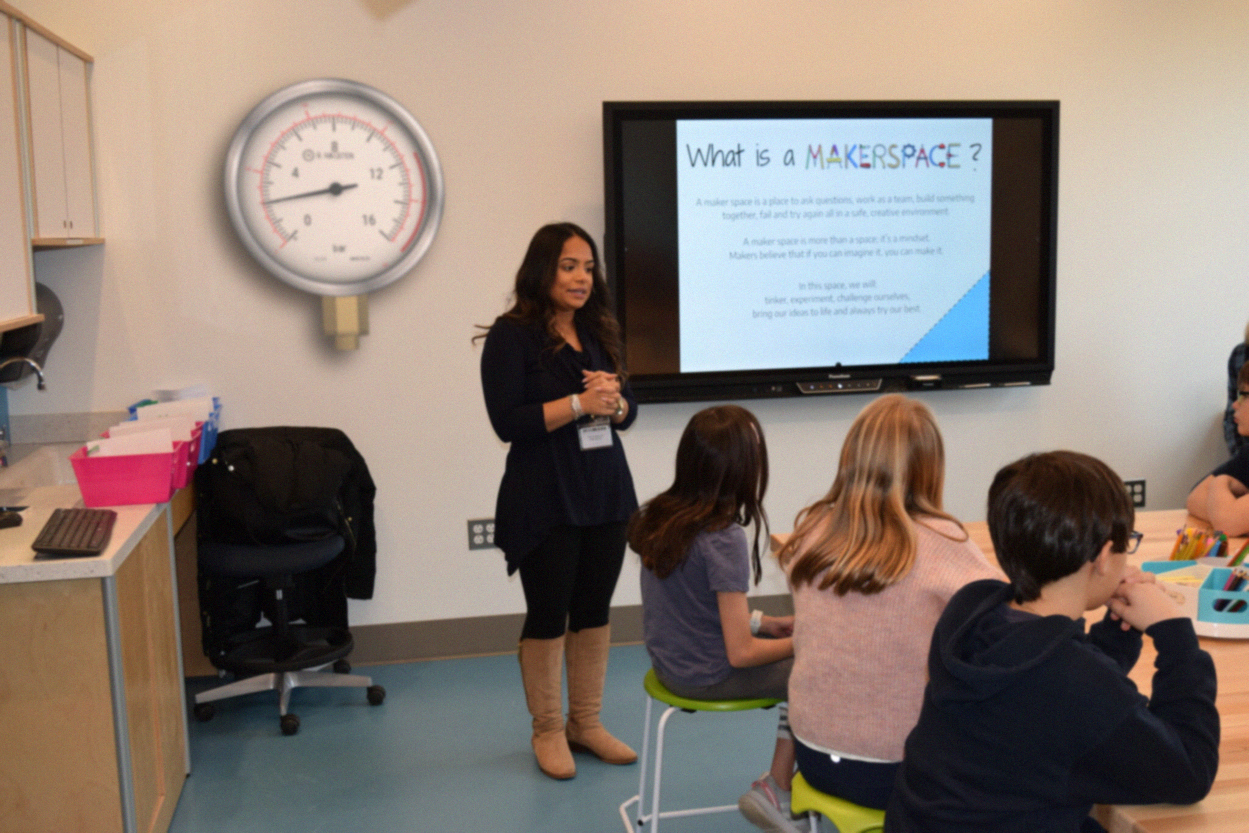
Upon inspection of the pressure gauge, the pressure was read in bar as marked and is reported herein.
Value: 2 bar
